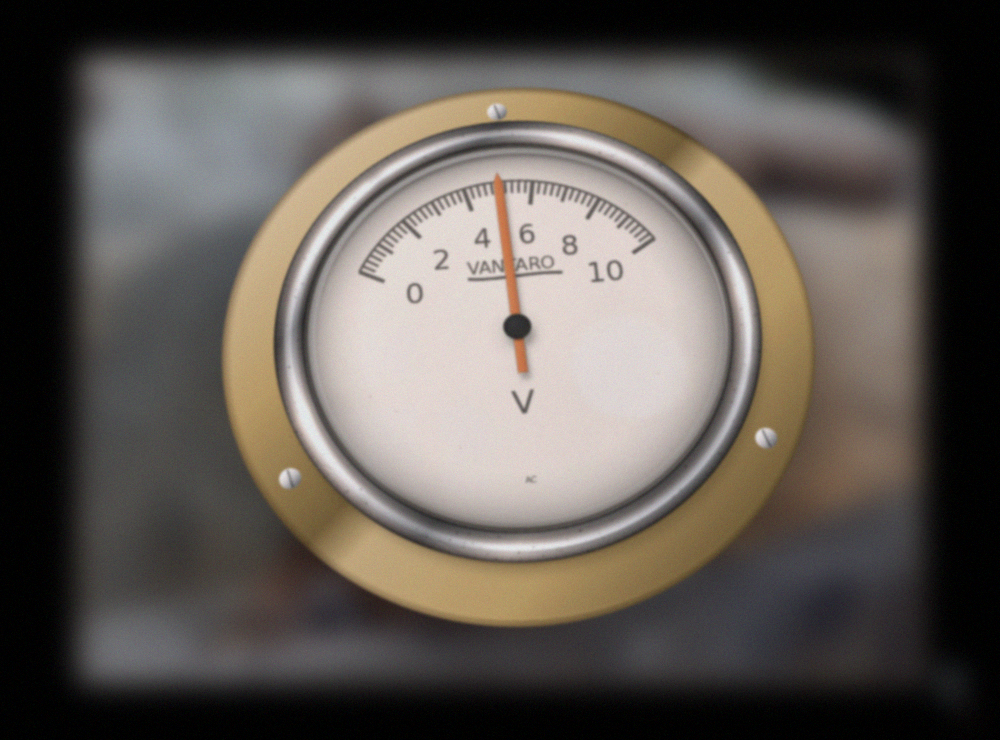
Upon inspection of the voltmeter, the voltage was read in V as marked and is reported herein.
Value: 5 V
